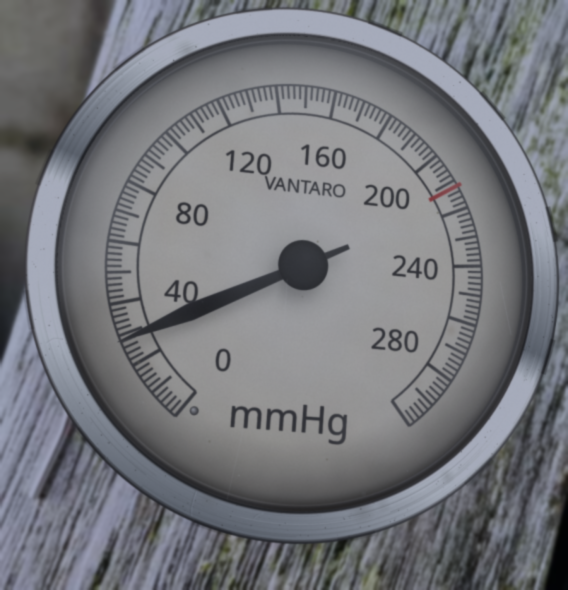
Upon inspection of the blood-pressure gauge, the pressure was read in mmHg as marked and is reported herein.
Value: 28 mmHg
